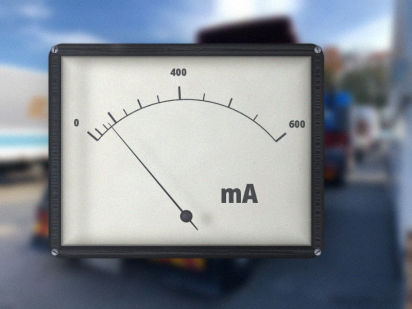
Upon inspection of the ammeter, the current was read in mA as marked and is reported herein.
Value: 175 mA
